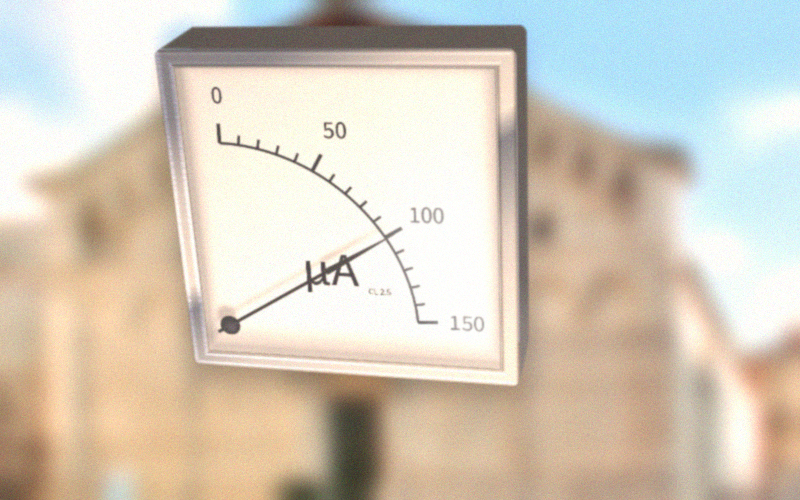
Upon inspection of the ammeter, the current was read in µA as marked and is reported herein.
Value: 100 µA
